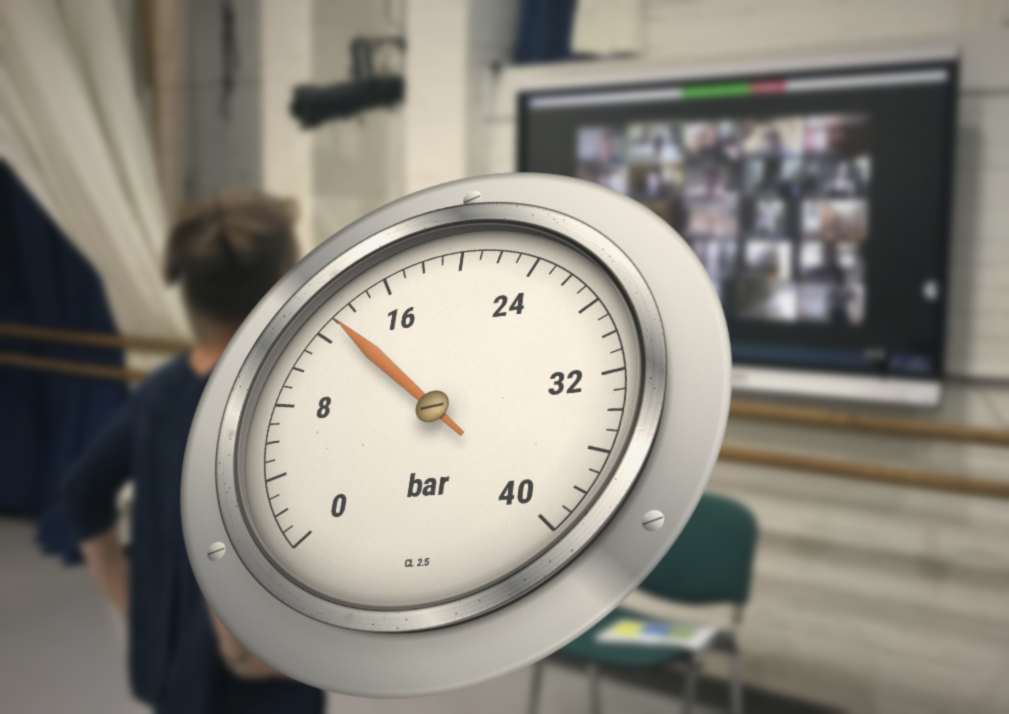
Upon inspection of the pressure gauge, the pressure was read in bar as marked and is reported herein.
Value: 13 bar
